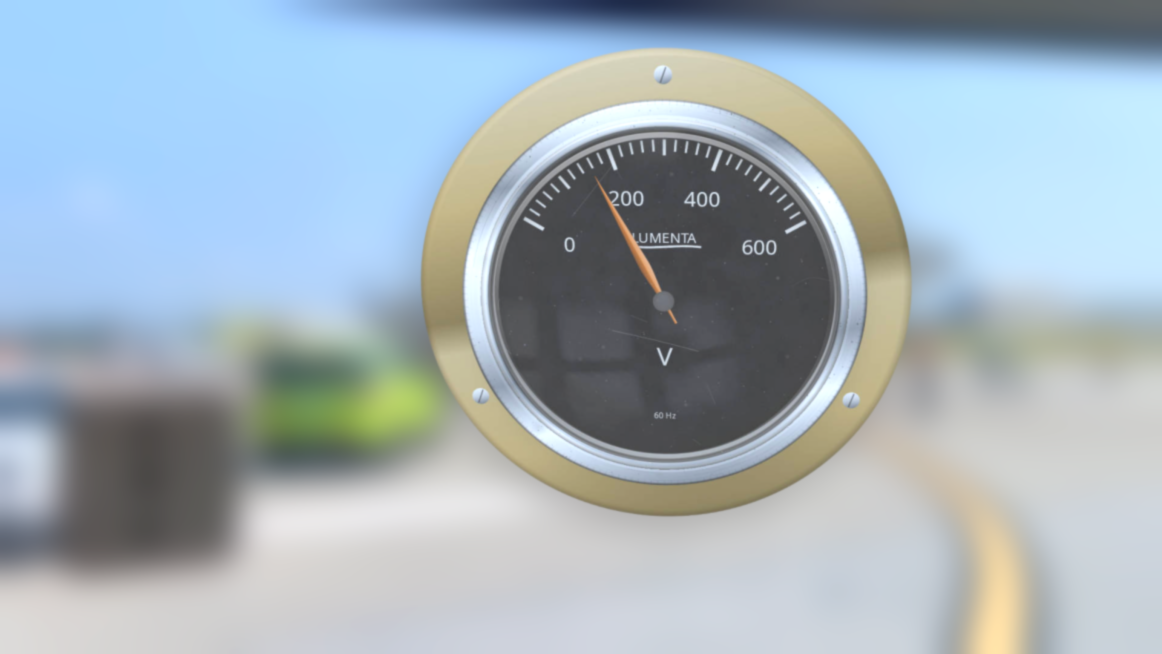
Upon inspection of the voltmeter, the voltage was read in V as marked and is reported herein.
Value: 160 V
